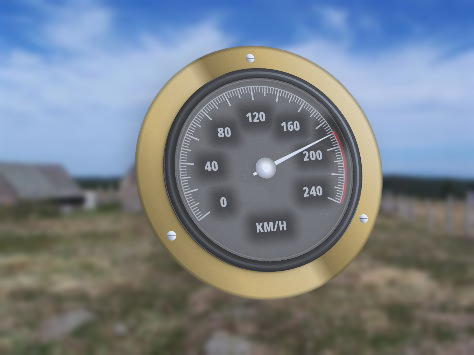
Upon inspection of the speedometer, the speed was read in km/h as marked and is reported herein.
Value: 190 km/h
